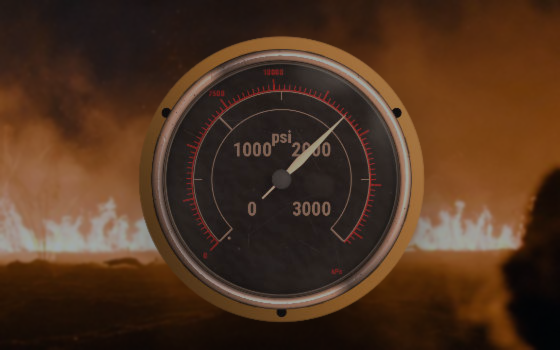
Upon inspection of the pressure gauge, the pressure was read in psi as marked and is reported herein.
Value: 2000 psi
